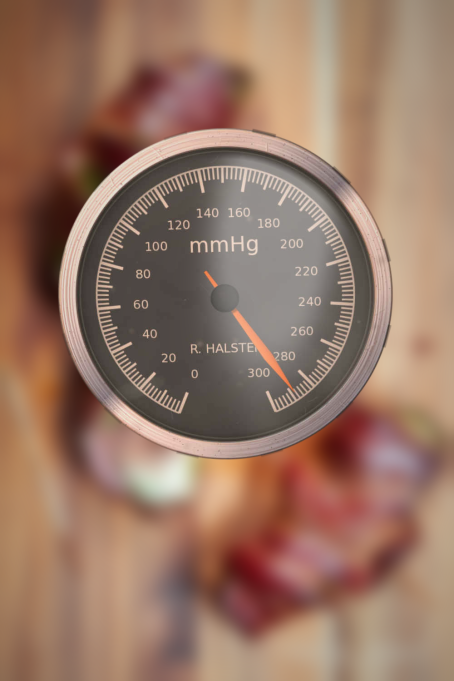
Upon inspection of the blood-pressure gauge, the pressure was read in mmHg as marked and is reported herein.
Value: 288 mmHg
